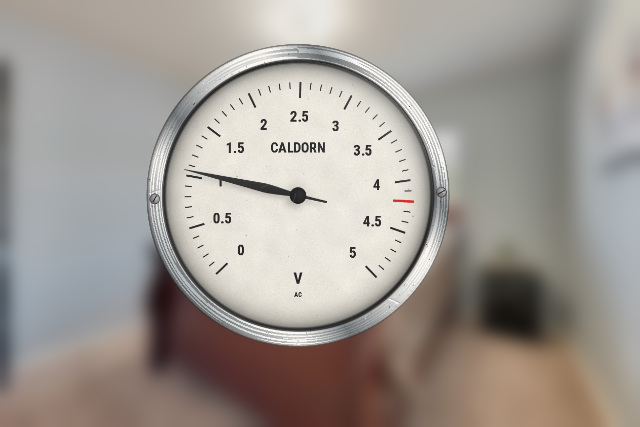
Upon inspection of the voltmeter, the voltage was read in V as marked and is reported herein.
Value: 1.05 V
